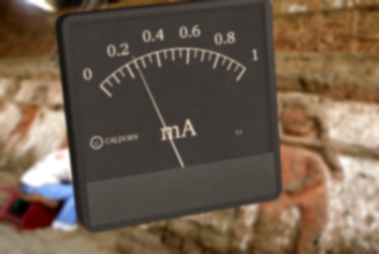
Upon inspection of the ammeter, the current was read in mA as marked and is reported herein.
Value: 0.25 mA
